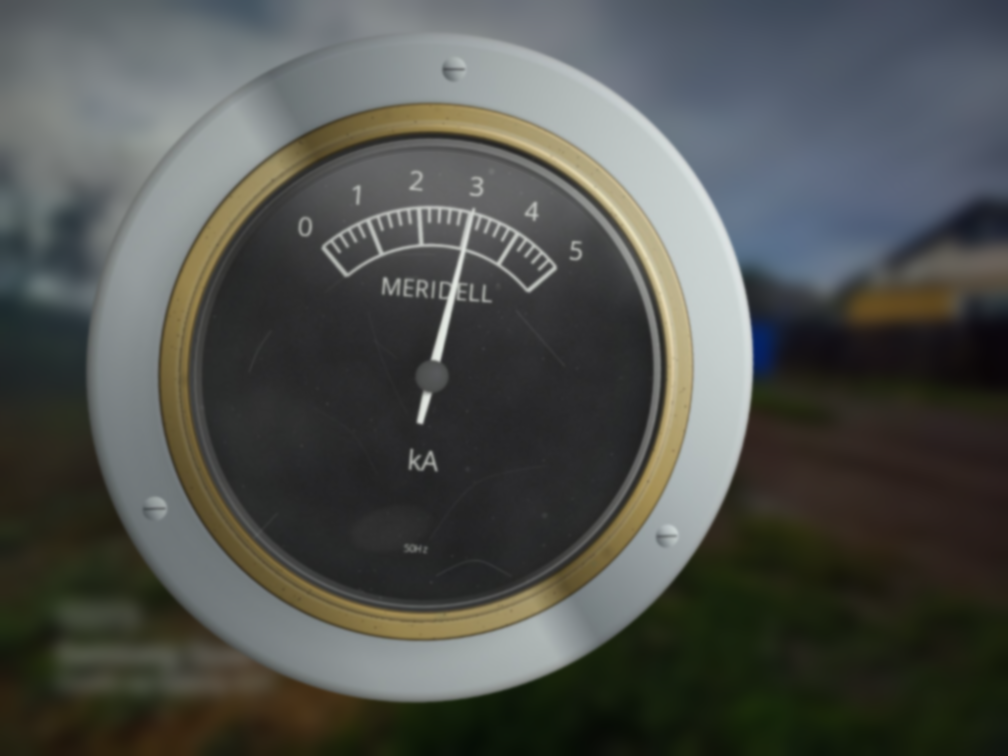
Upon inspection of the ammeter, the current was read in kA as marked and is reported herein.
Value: 3 kA
